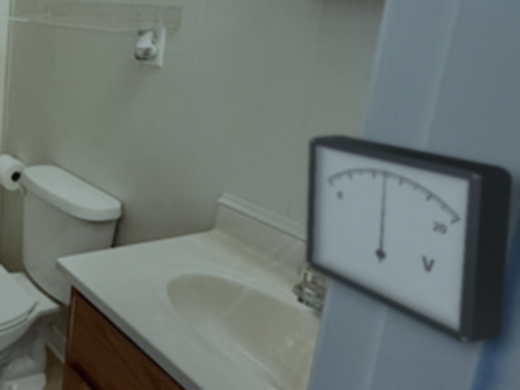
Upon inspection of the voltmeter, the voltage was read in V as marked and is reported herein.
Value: 10 V
